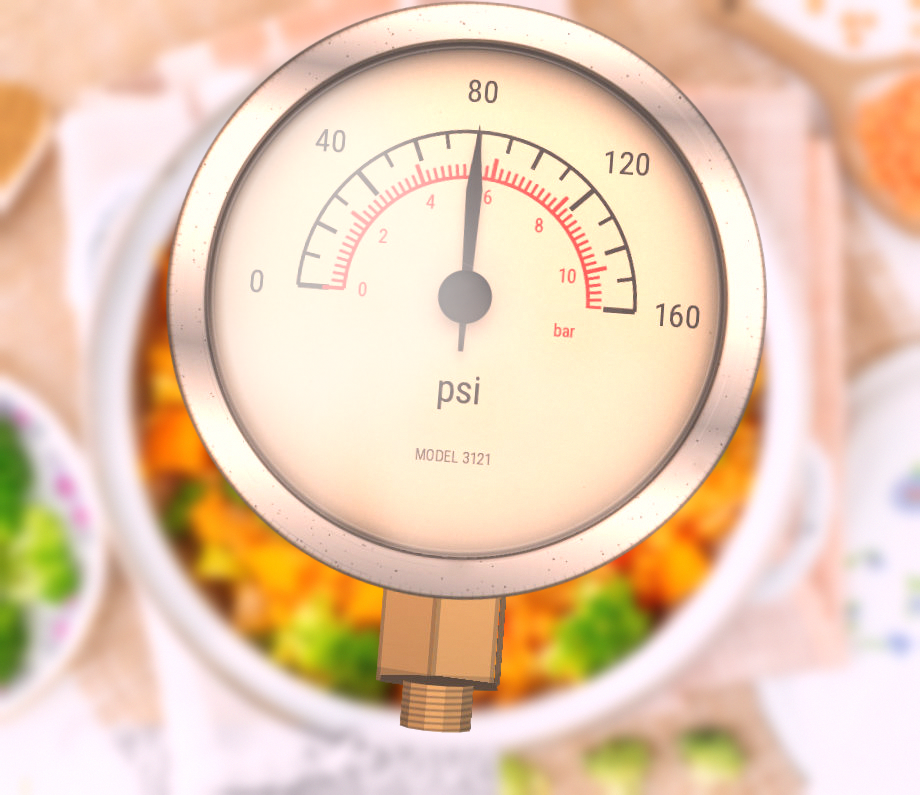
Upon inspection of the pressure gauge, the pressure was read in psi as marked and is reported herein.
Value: 80 psi
